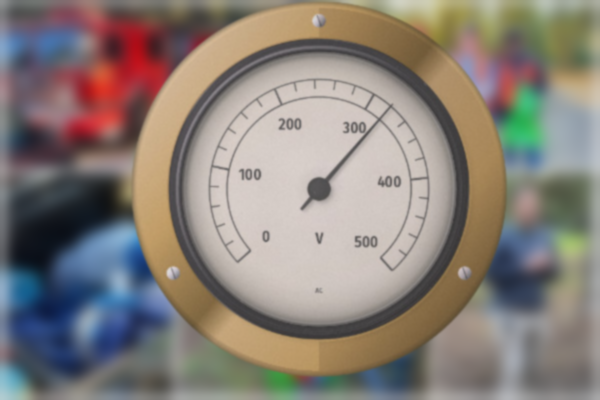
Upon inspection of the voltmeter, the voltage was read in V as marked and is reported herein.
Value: 320 V
